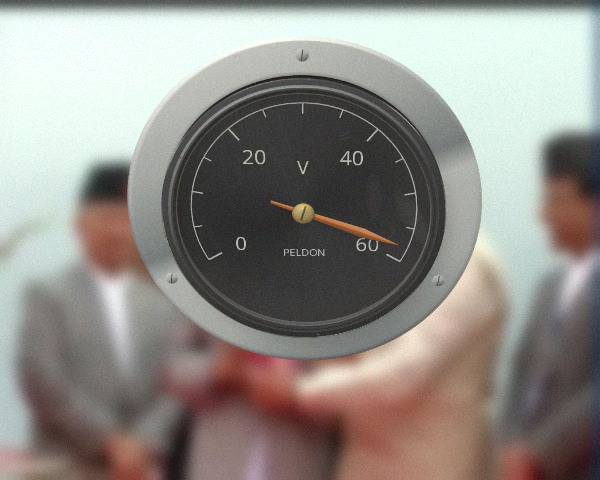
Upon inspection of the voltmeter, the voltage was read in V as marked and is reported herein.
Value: 57.5 V
